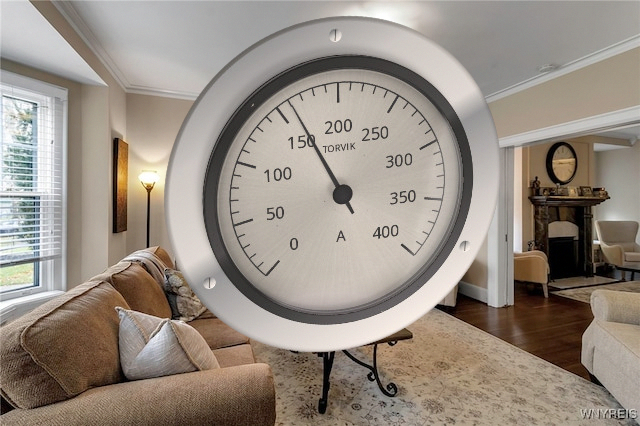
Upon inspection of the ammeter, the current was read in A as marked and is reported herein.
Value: 160 A
